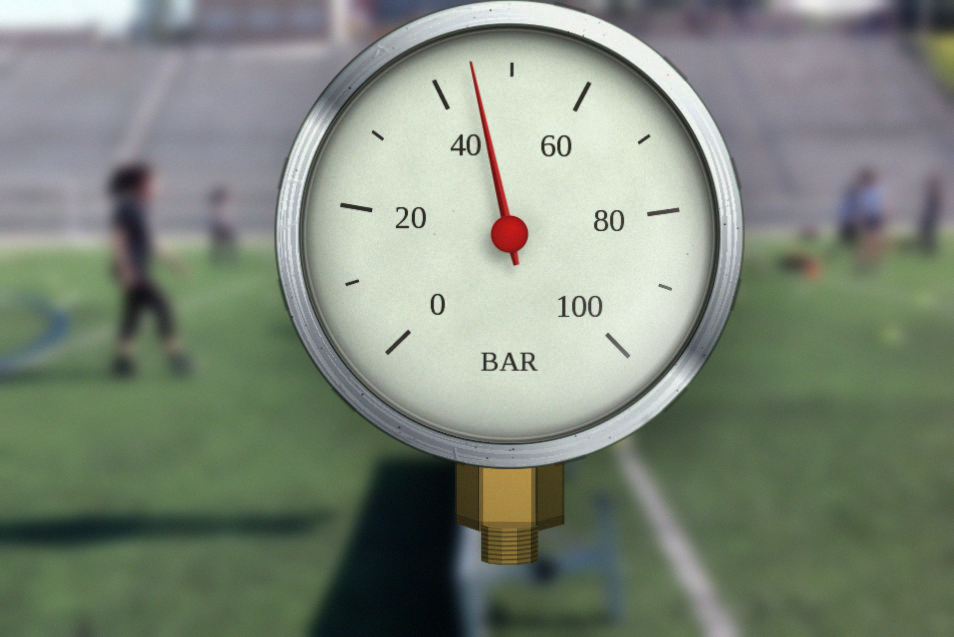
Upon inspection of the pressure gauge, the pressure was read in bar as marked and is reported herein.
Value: 45 bar
